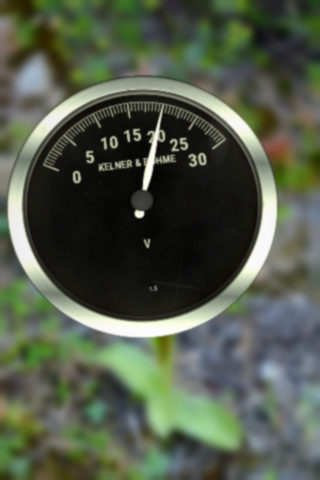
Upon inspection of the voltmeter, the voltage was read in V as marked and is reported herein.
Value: 20 V
